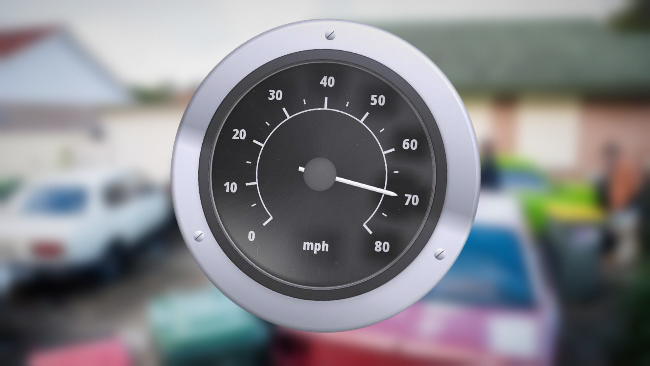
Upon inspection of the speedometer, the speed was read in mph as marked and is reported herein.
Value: 70 mph
